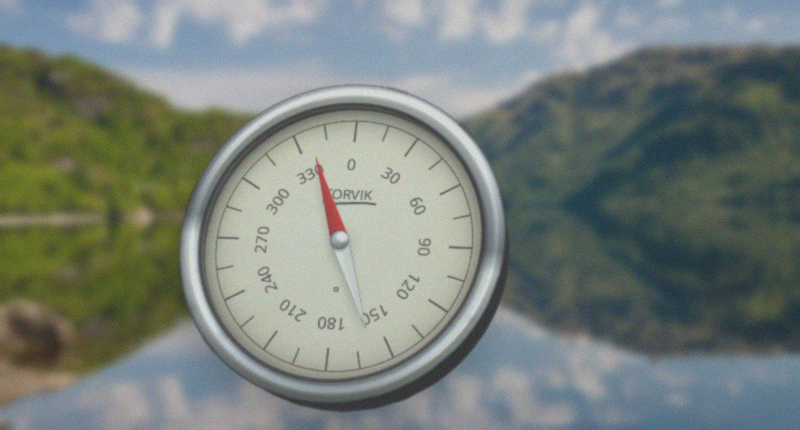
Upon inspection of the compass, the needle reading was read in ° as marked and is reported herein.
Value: 337.5 °
